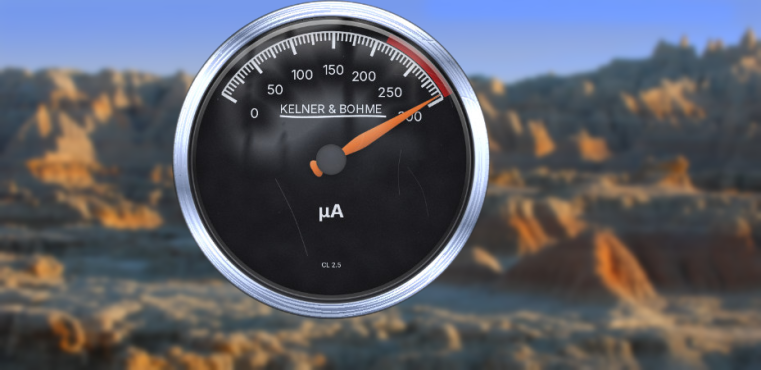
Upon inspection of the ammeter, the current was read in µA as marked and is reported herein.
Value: 295 µA
